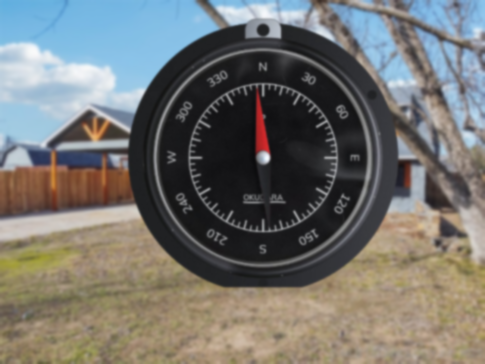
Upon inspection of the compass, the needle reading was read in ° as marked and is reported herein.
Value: 355 °
